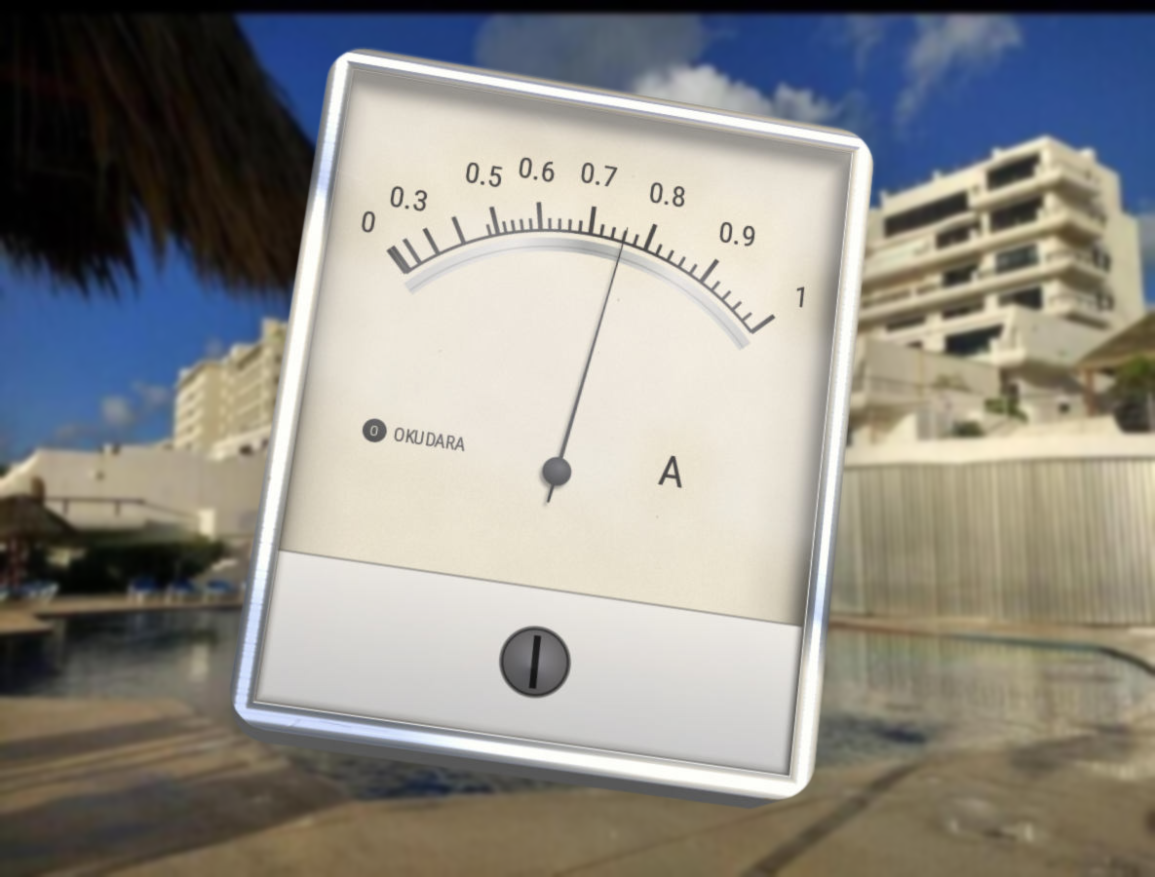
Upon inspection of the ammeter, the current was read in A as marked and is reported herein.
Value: 0.76 A
